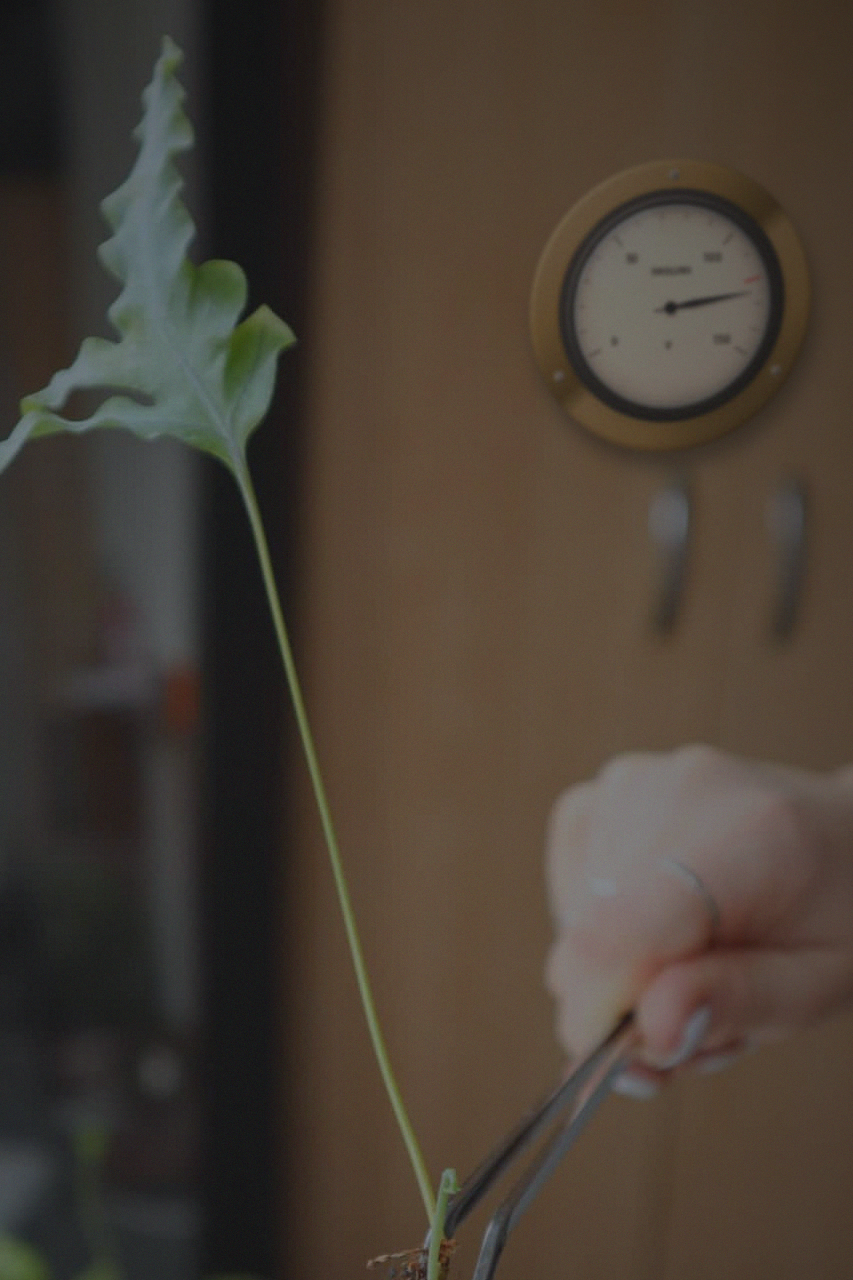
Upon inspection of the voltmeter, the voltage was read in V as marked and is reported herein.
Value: 125 V
